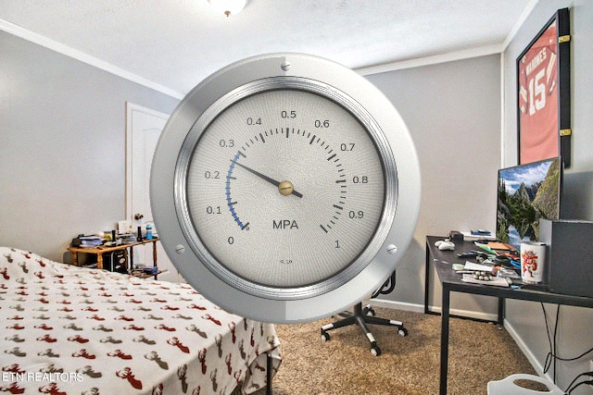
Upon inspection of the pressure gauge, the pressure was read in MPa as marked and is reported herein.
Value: 0.26 MPa
